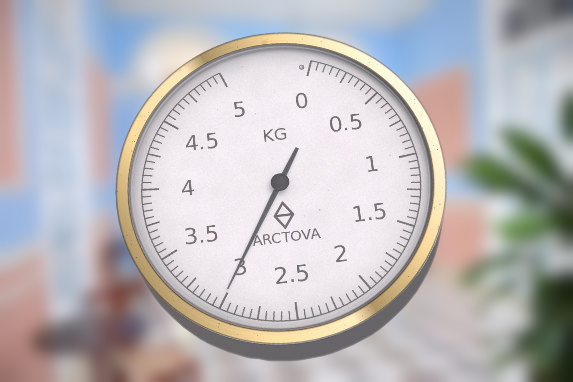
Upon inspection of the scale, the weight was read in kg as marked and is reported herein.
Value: 3 kg
